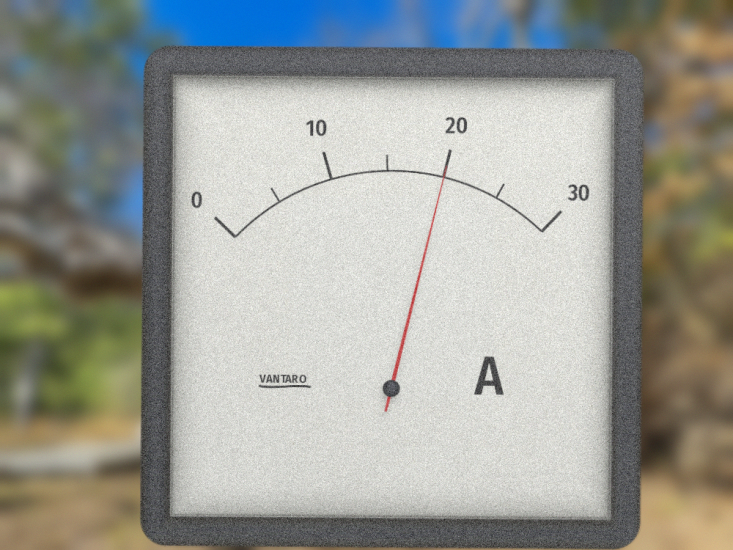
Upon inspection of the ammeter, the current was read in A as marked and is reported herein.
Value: 20 A
